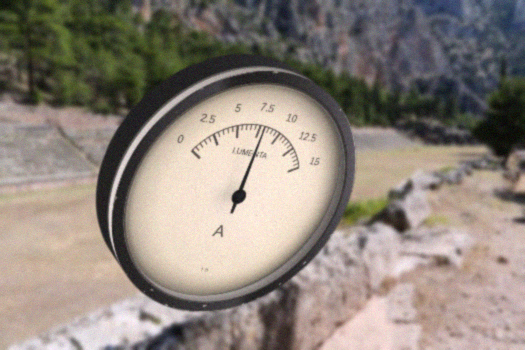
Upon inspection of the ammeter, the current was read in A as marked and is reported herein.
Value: 7.5 A
